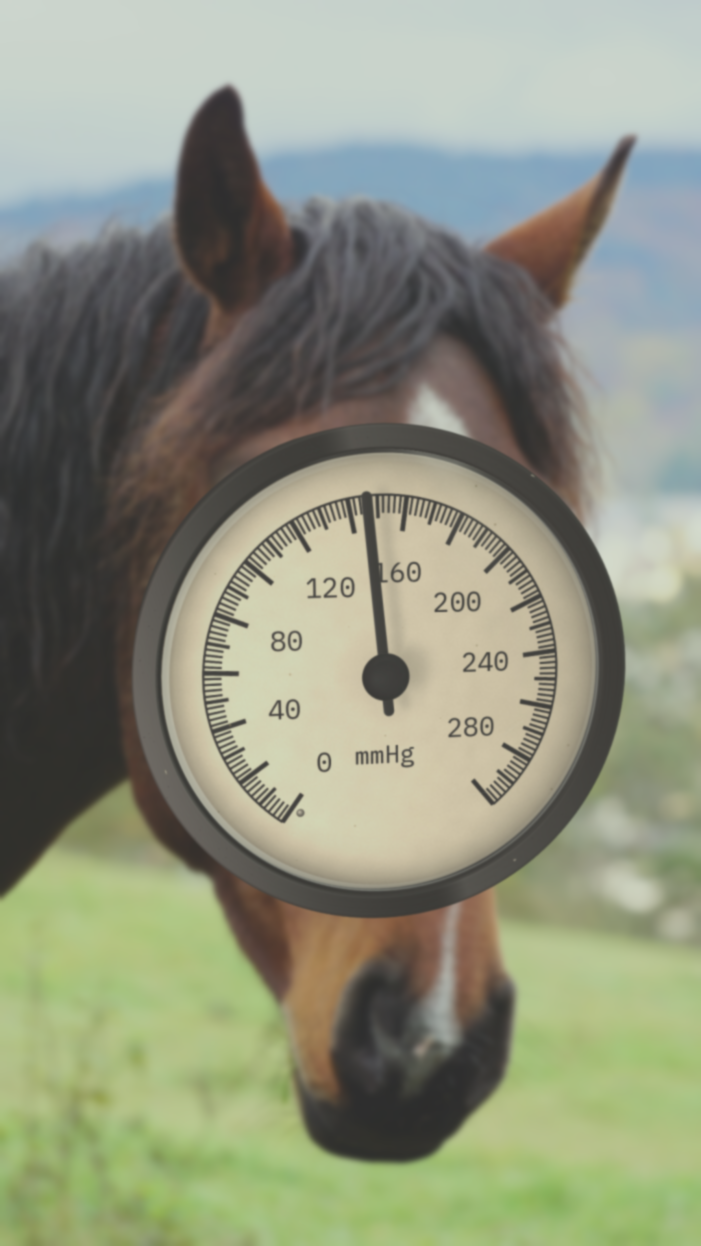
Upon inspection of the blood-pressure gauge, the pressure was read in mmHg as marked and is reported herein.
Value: 146 mmHg
